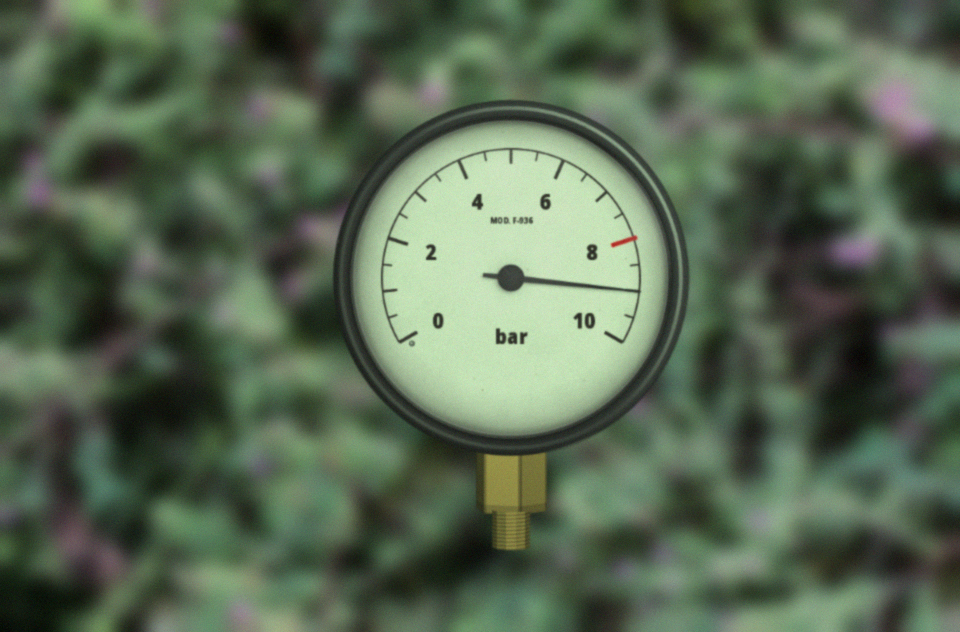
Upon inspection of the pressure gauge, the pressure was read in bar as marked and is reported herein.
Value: 9 bar
